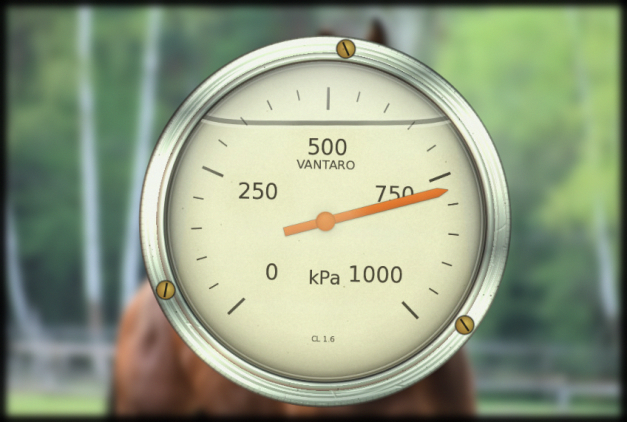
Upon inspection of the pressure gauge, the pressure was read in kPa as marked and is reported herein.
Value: 775 kPa
